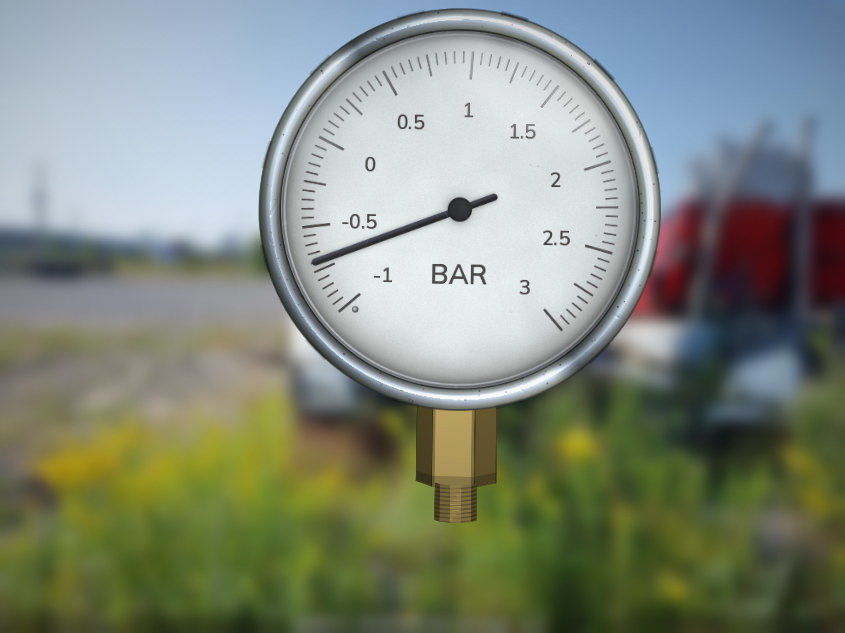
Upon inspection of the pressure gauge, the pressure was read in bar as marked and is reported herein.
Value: -0.7 bar
